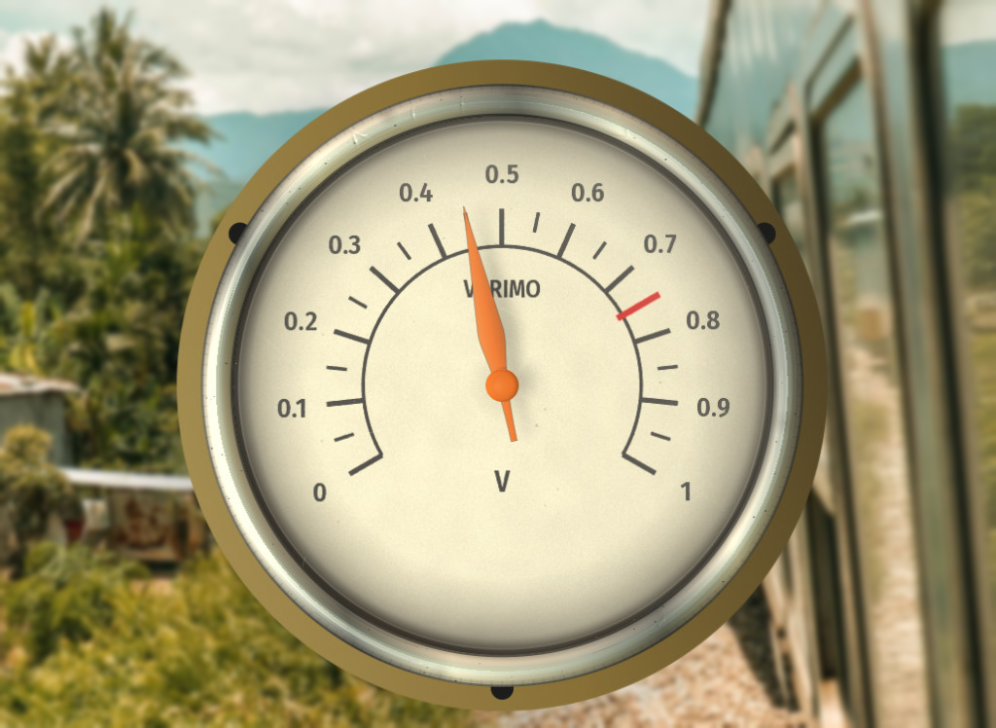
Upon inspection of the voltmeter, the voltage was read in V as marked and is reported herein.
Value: 0.45 V
